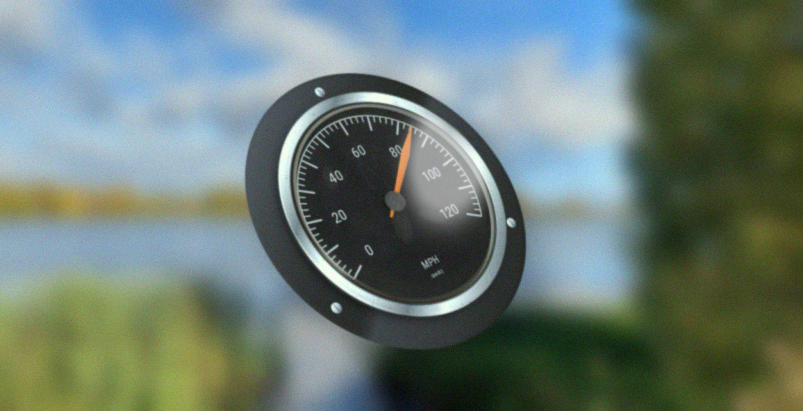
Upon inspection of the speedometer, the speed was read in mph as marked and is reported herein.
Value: 84 mph
